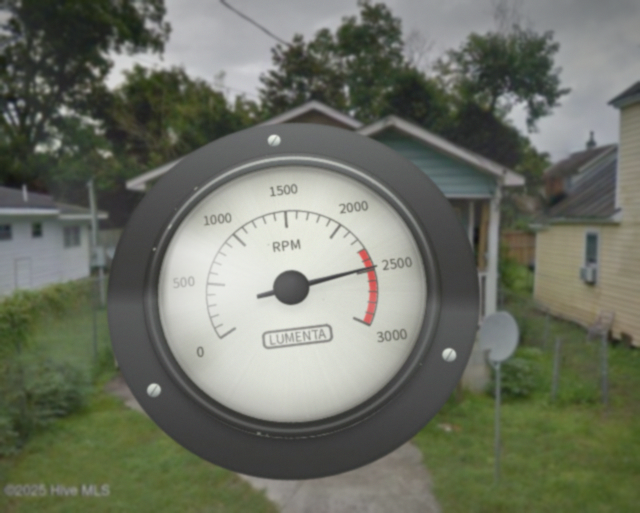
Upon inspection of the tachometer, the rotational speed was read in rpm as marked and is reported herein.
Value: 2500 rpm
